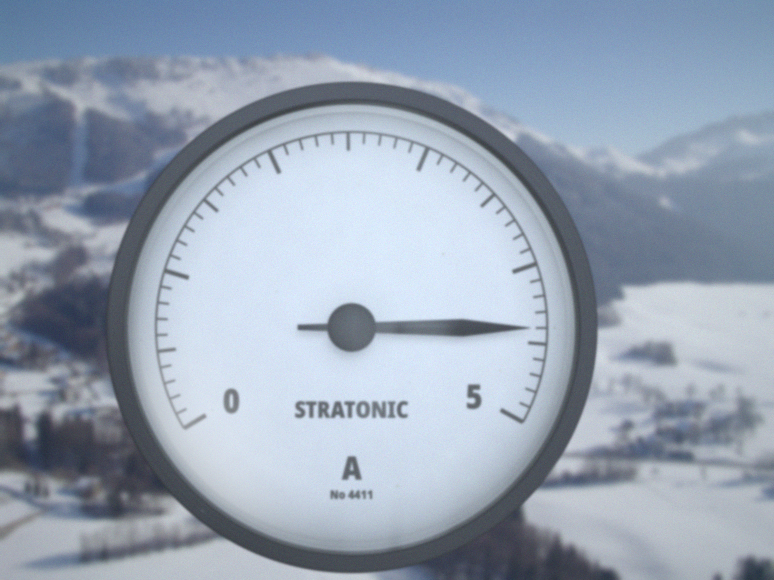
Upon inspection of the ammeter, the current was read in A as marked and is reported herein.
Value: 4.4 A
